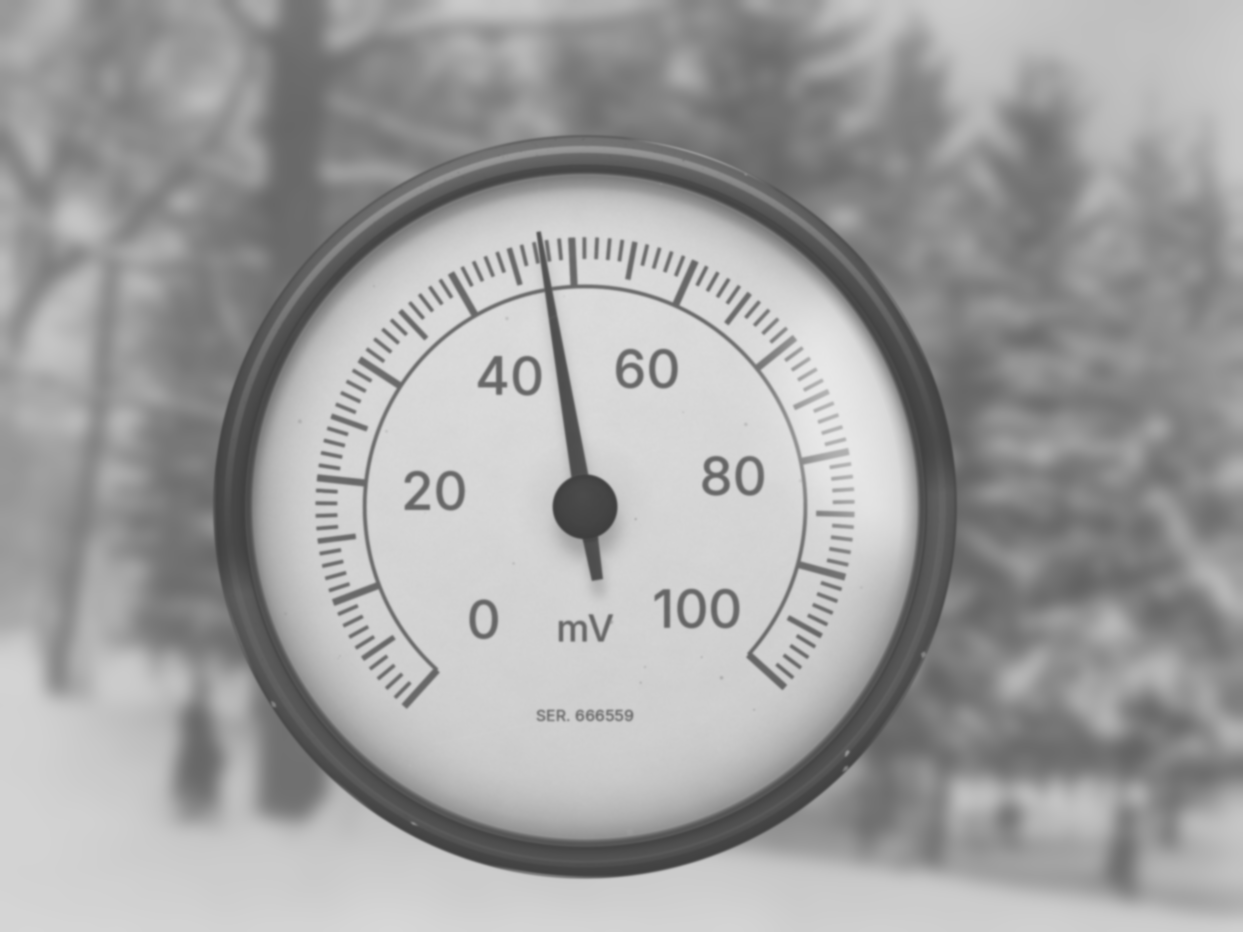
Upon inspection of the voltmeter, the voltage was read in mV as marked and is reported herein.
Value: 47.5 mV
